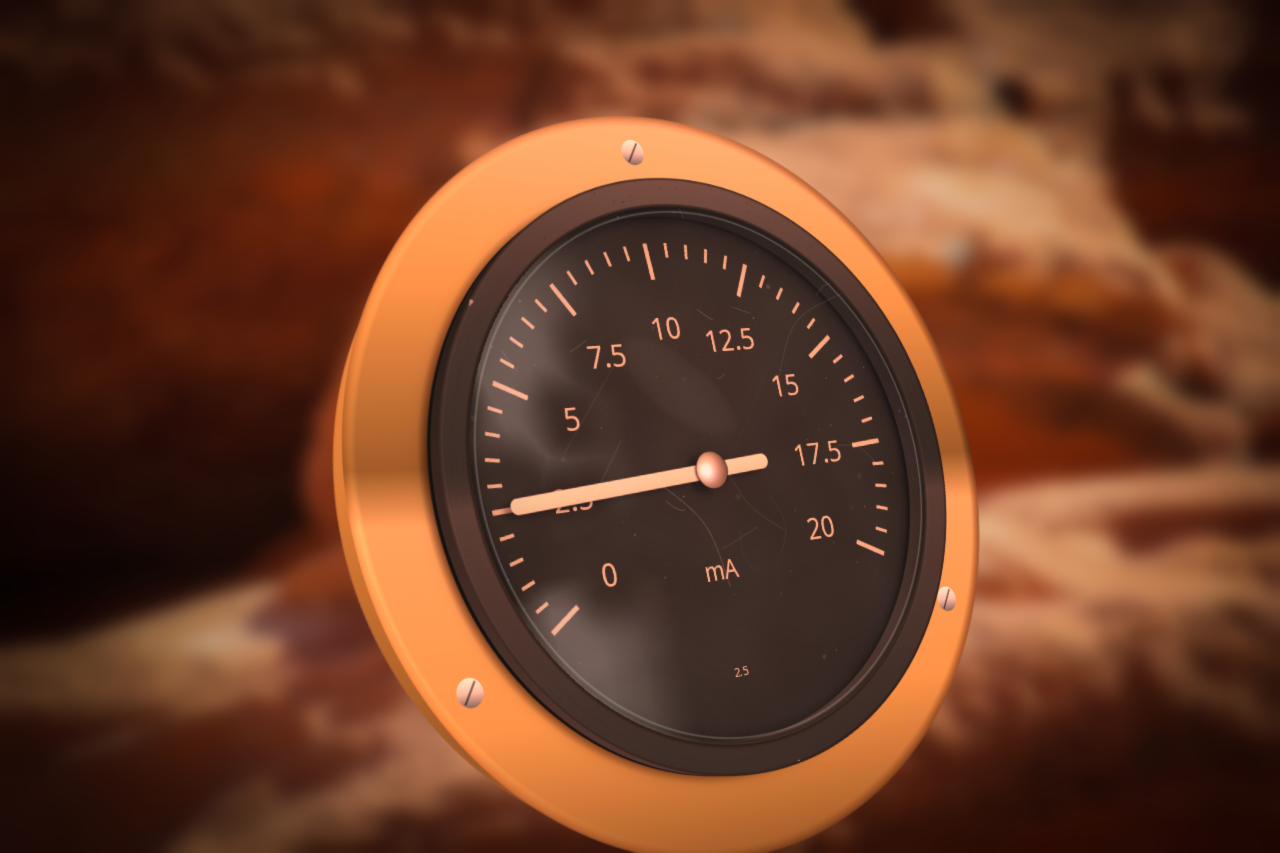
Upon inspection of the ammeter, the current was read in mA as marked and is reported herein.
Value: 2.5 mA
